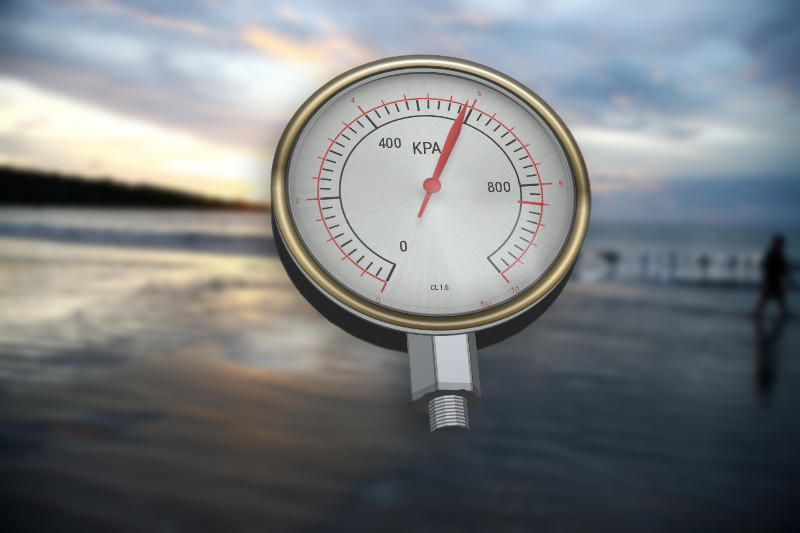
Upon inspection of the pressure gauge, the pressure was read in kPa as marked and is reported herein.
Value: 590 kPa
